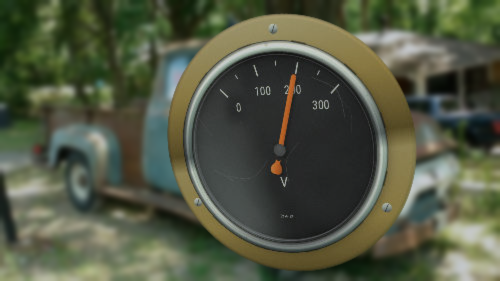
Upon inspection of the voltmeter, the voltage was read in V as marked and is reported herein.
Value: 200 V
